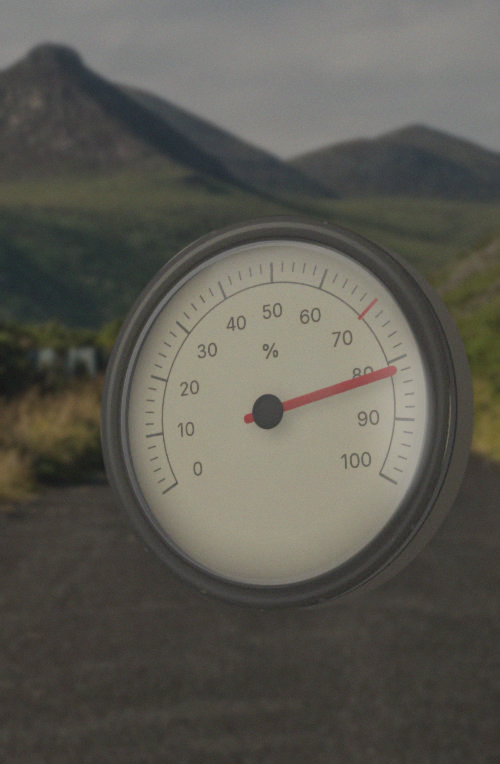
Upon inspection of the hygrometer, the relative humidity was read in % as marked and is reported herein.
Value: 82 %
